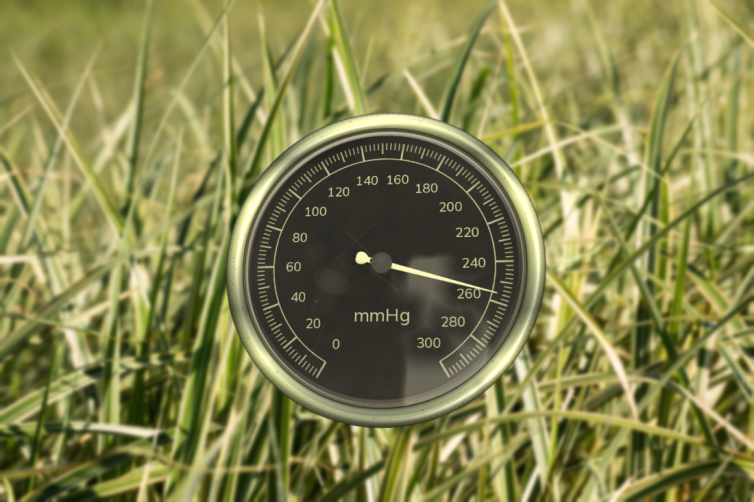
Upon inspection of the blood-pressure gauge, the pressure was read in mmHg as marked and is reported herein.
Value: 256 mmHg
